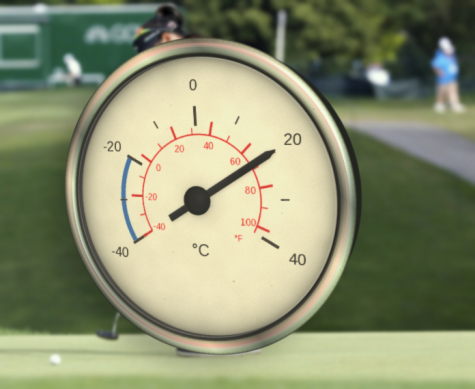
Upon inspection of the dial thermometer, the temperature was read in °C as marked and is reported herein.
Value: 20 °C
